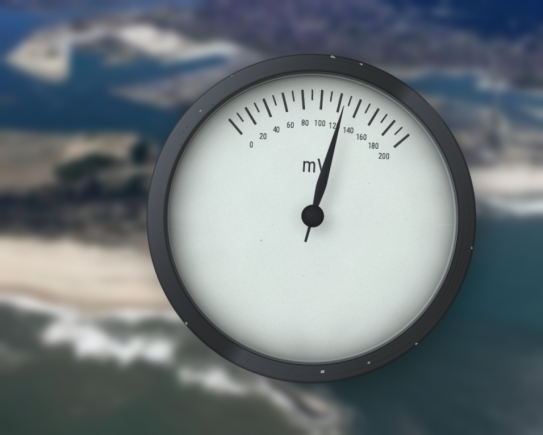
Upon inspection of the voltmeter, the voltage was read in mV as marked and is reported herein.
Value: 125 mV
